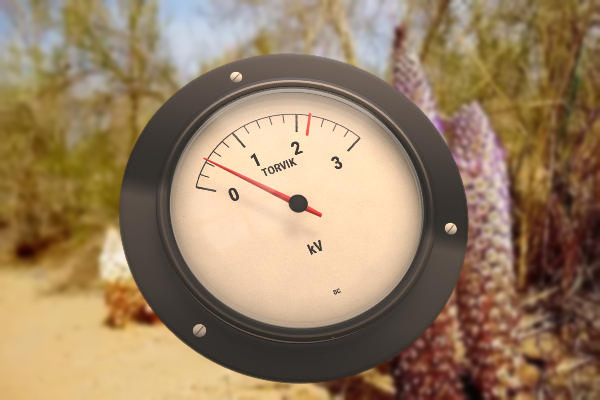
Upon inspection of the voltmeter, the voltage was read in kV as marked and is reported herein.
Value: 0.4 kV
